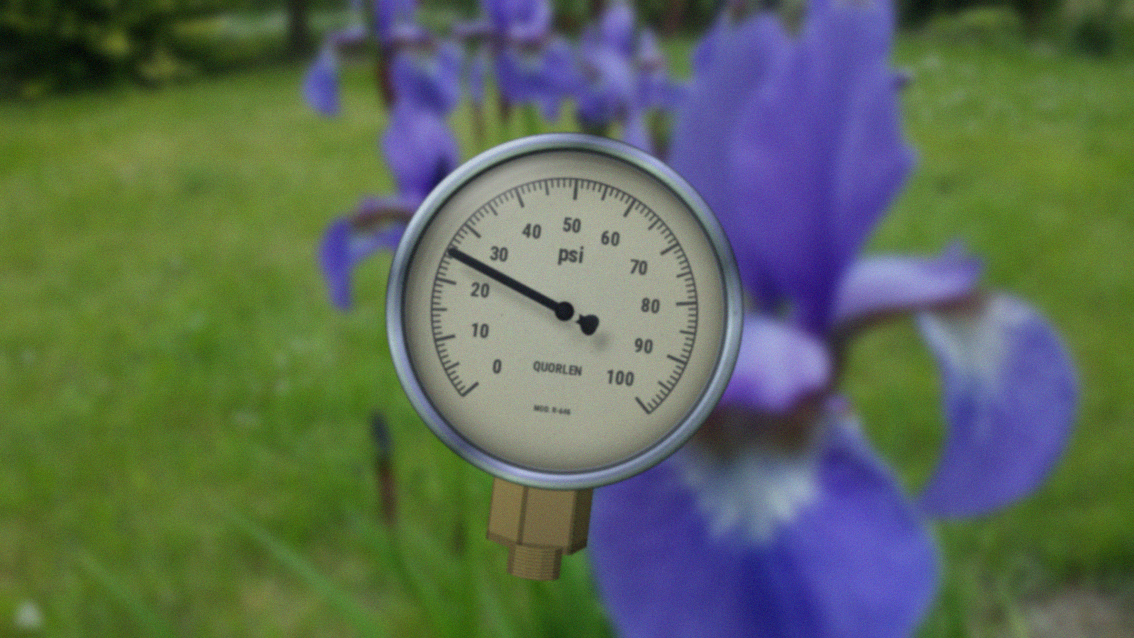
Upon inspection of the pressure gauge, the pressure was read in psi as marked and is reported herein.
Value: 25 psi
